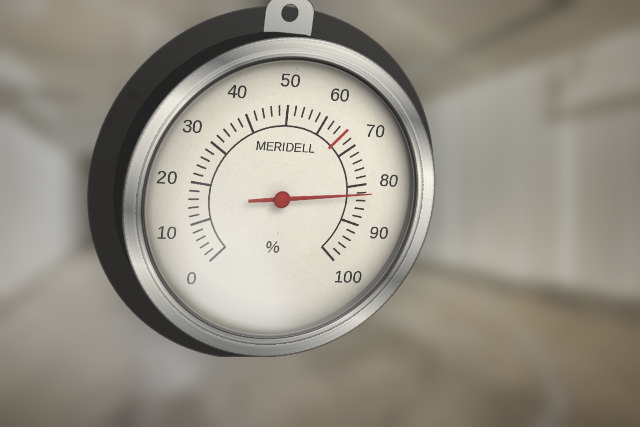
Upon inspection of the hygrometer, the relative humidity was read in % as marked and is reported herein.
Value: 82 %
